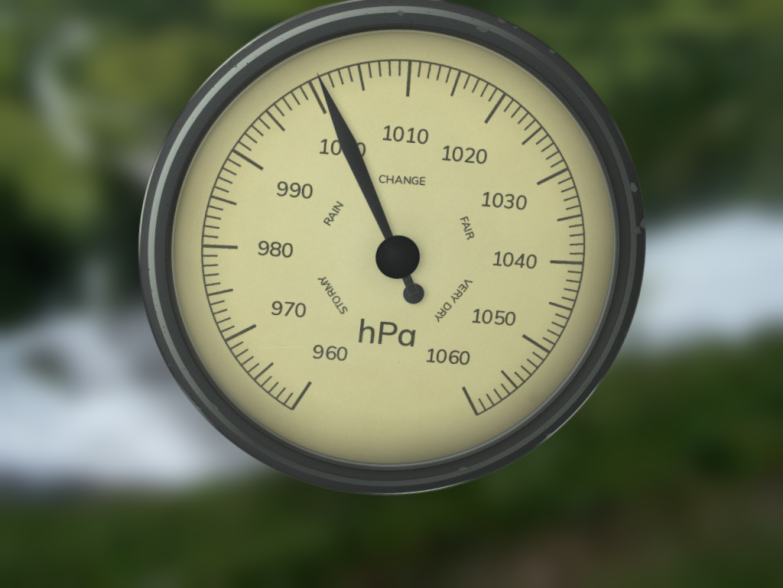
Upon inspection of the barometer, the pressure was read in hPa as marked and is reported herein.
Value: 1001 hPa
